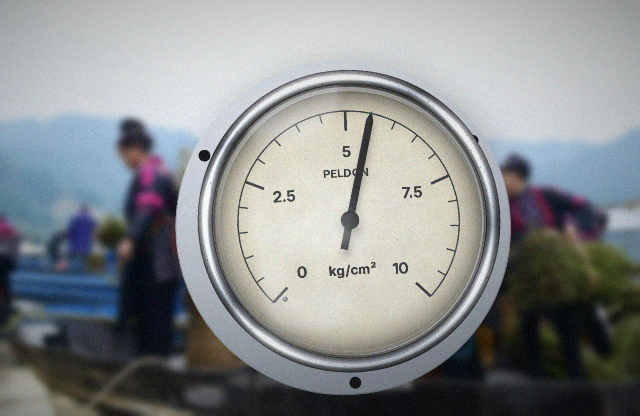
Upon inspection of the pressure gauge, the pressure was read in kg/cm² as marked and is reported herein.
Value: 5.5 kg/cm²
